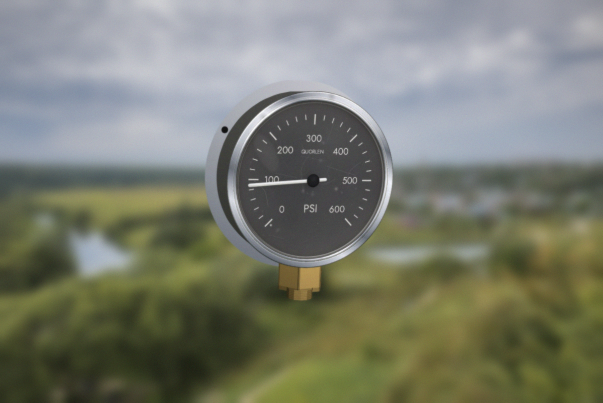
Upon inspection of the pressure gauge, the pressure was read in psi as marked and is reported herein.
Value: 90 psi
